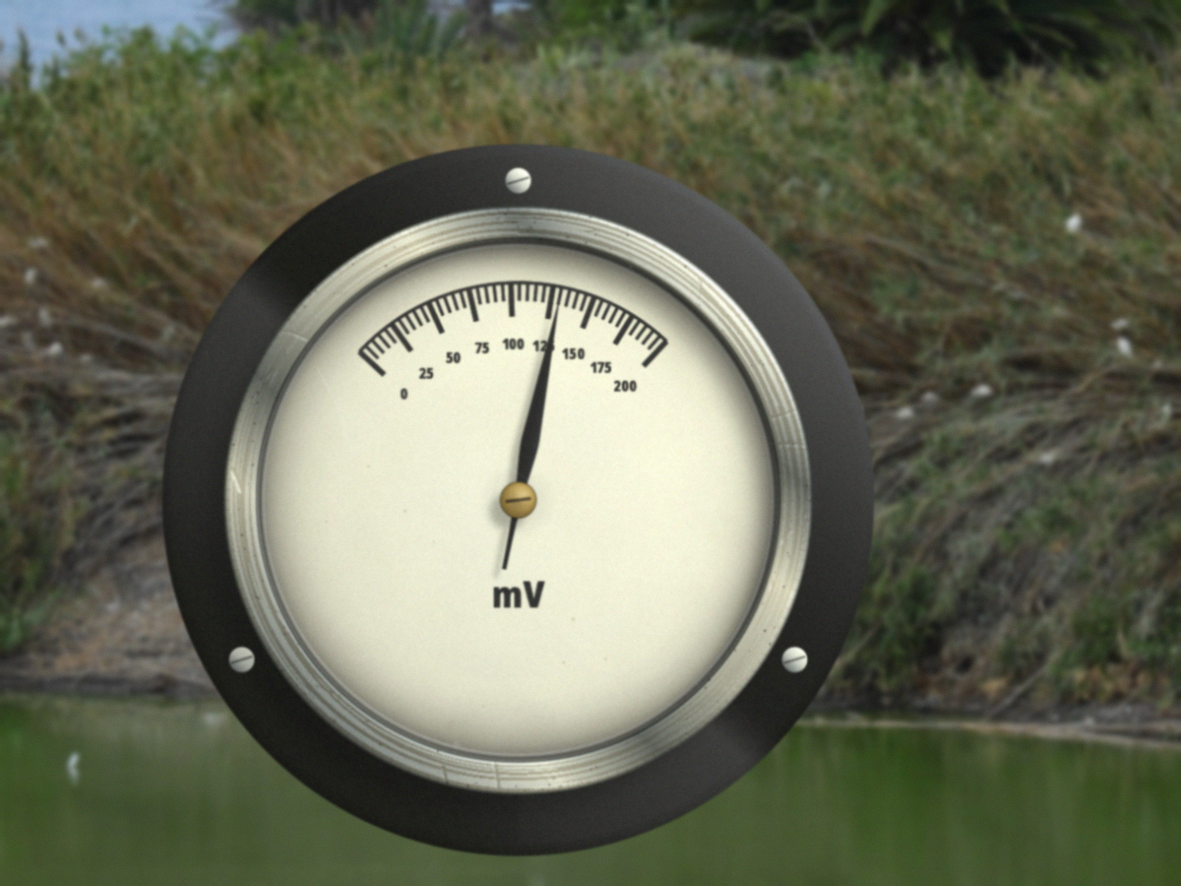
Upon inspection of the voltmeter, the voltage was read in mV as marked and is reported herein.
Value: 130 mV
